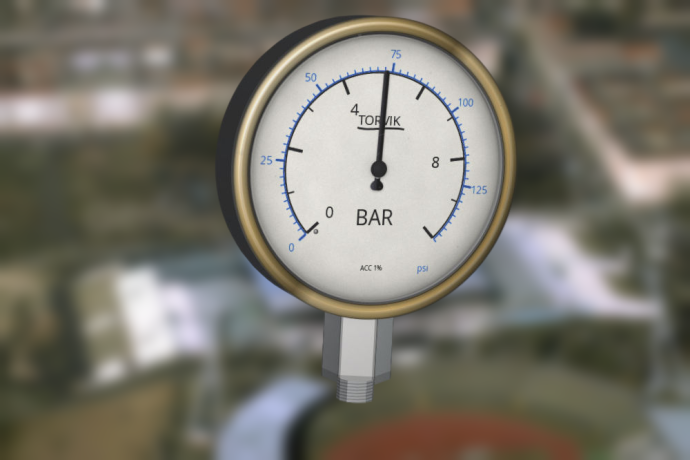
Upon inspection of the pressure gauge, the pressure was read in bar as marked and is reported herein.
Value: 5 bar
